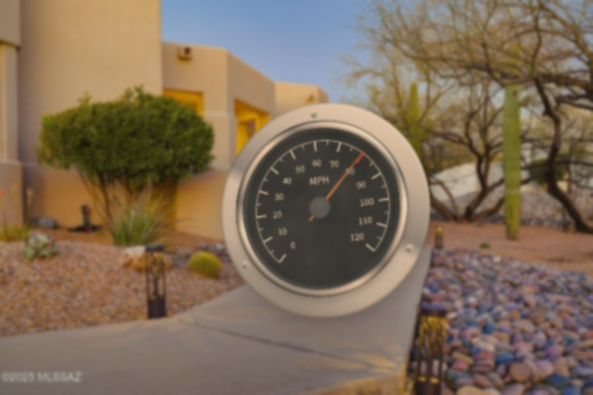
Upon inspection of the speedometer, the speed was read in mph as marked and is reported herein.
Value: 80 mph
